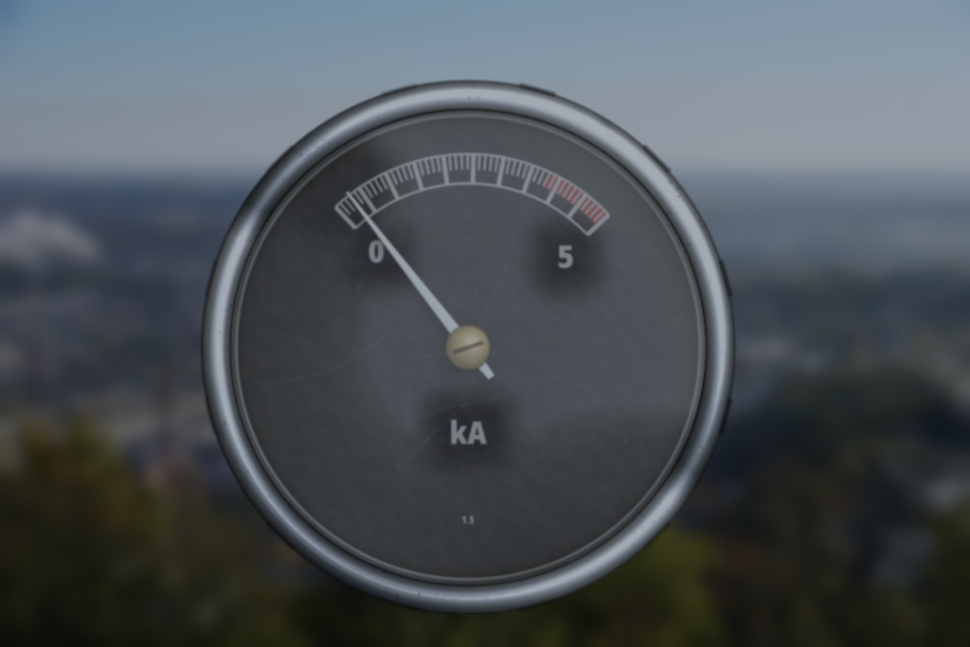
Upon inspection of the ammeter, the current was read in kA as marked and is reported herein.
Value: 0.3 kA
